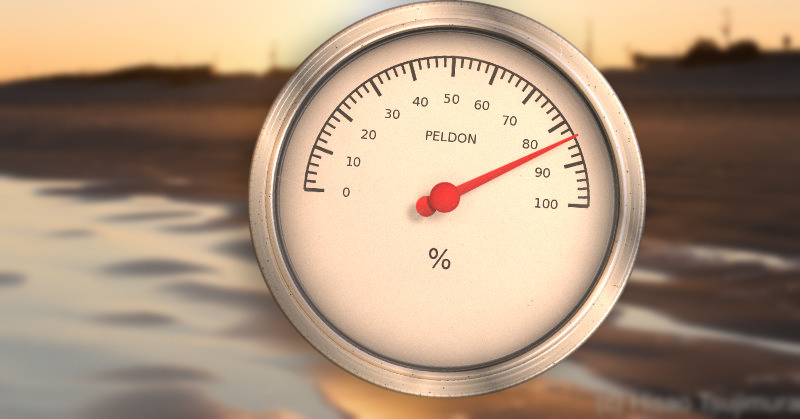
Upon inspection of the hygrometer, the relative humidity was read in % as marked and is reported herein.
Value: 84 %
